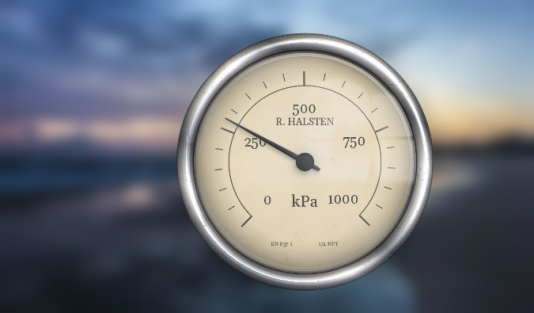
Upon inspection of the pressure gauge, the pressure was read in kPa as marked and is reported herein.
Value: 275 kPa
